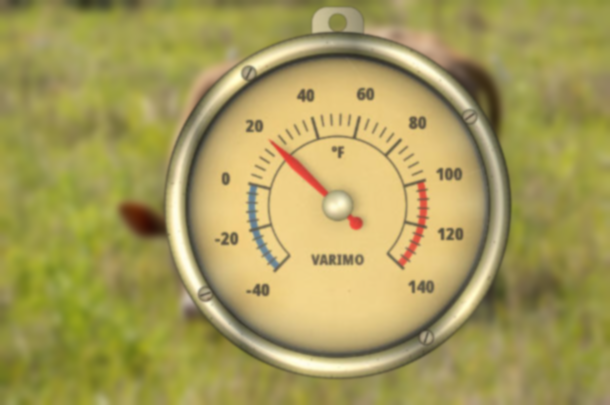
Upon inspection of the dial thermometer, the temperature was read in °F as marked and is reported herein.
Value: 20 °F
